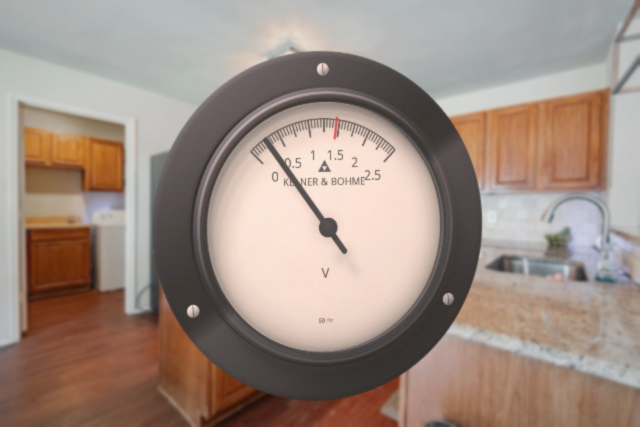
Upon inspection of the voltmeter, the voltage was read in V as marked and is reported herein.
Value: 0.25 V
